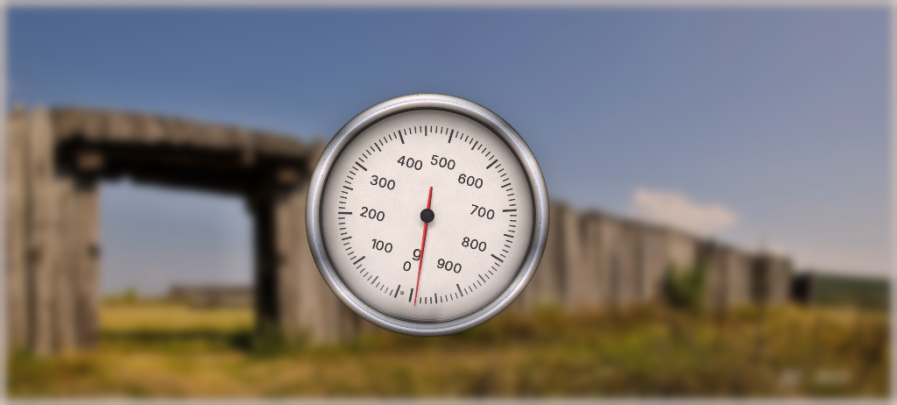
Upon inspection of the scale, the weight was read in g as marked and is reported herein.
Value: 990 g
